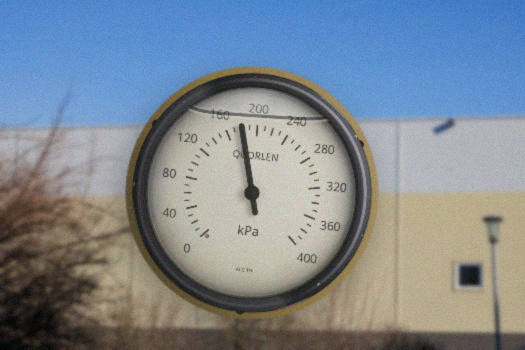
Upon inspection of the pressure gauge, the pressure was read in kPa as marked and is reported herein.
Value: 180 kPa
